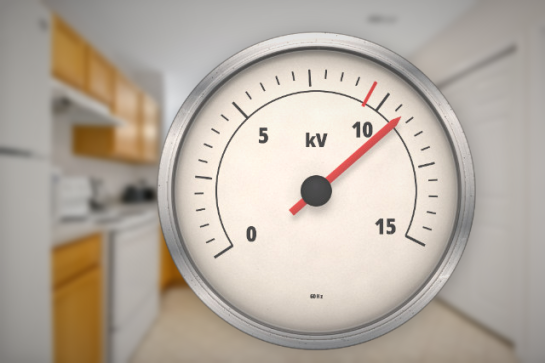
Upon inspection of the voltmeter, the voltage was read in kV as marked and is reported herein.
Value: 10.75 kV
